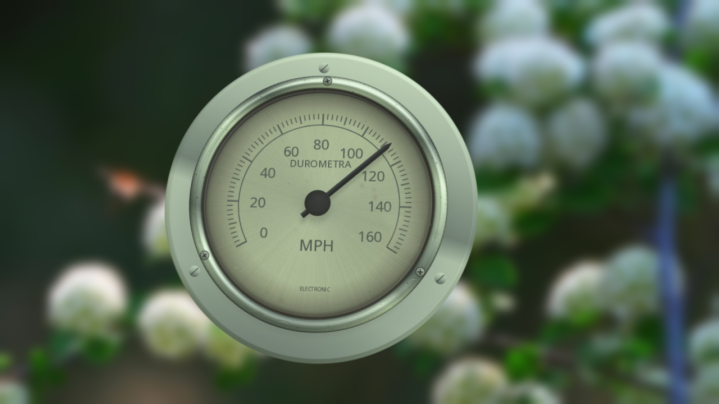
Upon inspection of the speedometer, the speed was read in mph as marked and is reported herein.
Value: 112 mph
